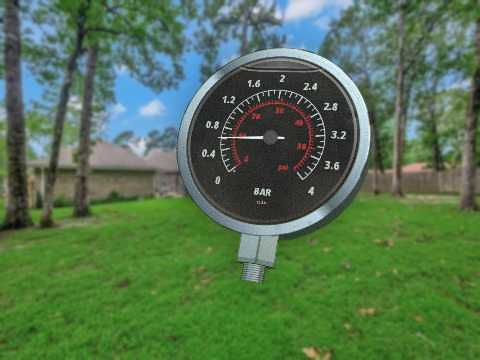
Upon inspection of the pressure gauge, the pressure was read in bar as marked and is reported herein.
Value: 0.6 bar
